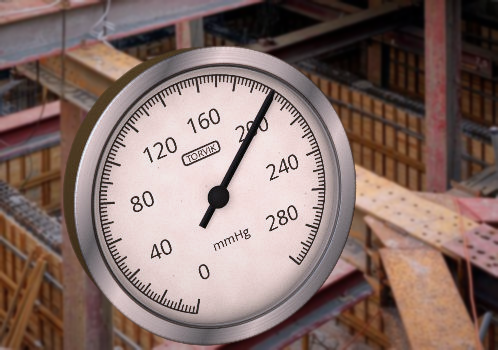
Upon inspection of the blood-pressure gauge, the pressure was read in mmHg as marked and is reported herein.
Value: 200 mmHg
